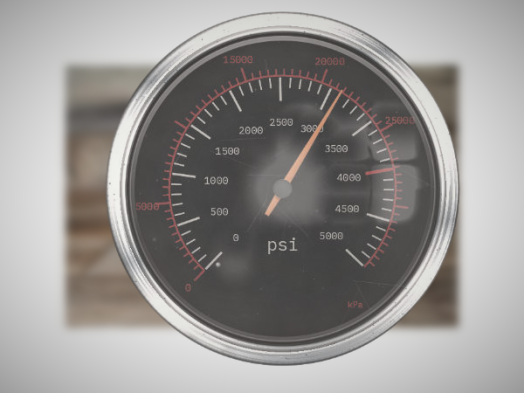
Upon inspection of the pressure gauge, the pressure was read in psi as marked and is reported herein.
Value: 3100 psi
